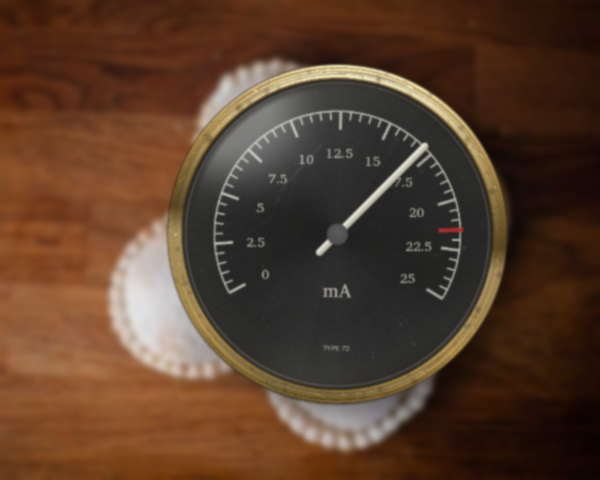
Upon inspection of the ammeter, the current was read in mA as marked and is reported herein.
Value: 17 mA
